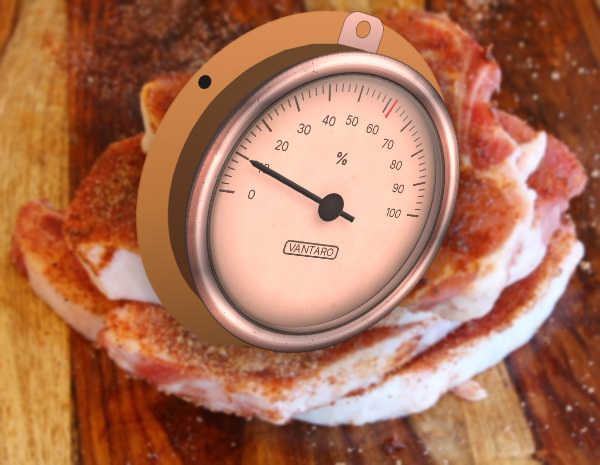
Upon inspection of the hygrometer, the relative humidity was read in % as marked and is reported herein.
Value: 10 %
